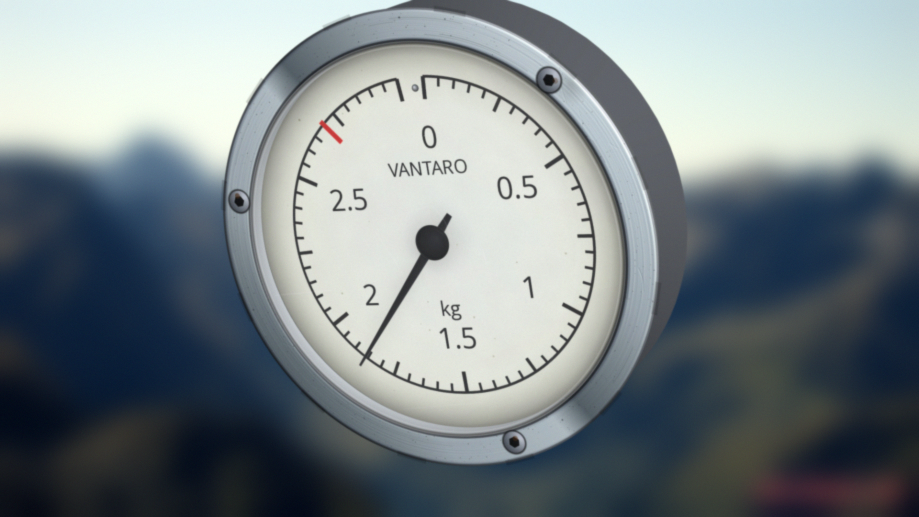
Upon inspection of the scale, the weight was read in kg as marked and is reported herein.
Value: 1.85 kg
